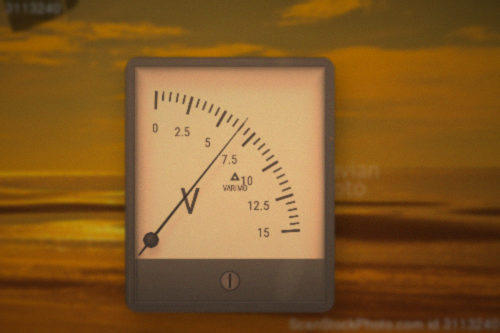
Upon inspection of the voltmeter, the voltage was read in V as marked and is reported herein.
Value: 6.5 V
